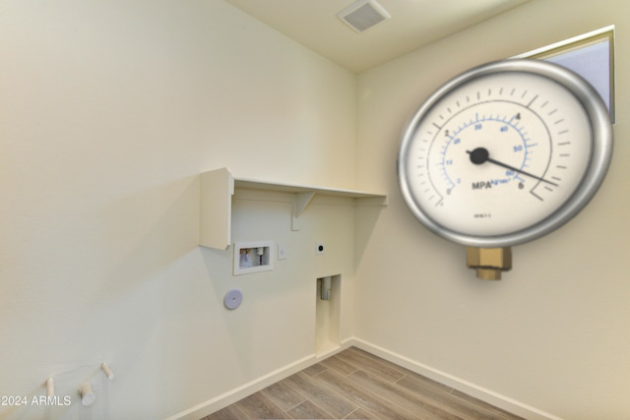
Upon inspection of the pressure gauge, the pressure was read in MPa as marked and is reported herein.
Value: 5.7 MPa
